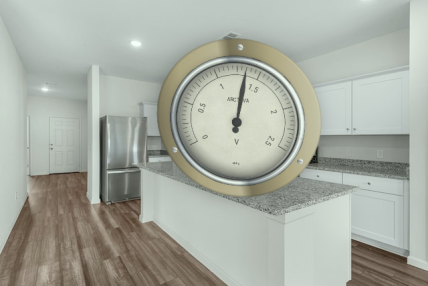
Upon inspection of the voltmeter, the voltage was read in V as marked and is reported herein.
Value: 1.35 V
